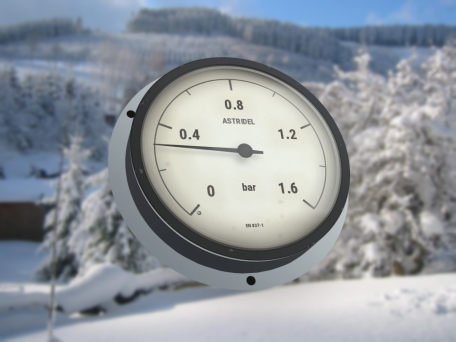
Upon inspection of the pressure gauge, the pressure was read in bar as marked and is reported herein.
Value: 0.3 bar
